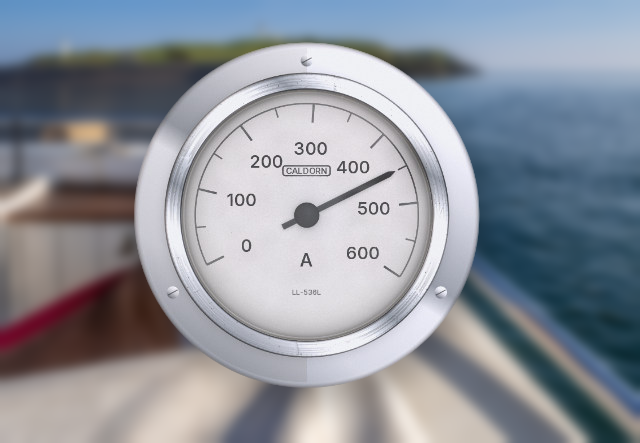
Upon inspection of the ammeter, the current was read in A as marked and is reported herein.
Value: 450 A
